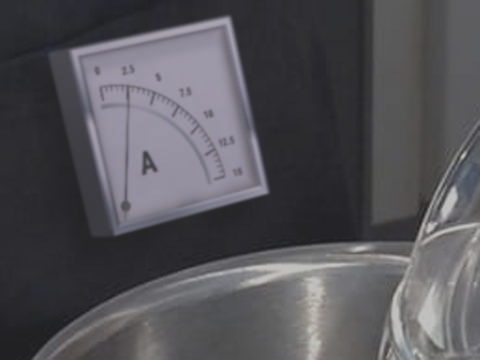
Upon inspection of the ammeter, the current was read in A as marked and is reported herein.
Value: 2.5 A
